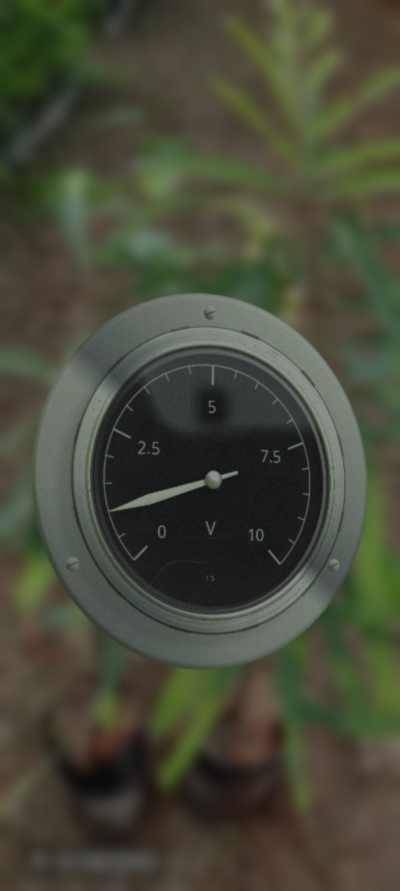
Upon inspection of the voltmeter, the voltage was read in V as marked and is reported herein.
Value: 1 V
